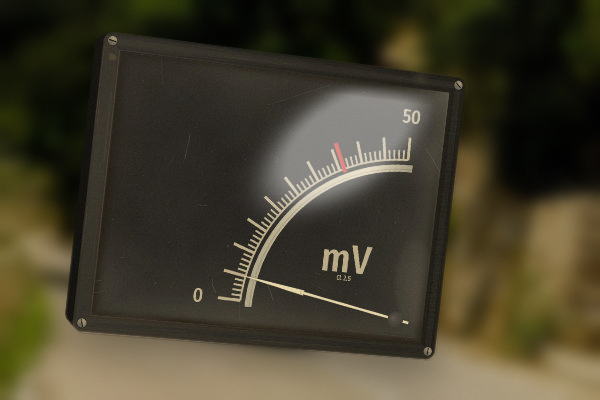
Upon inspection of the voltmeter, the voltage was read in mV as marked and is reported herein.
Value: 5 mV
